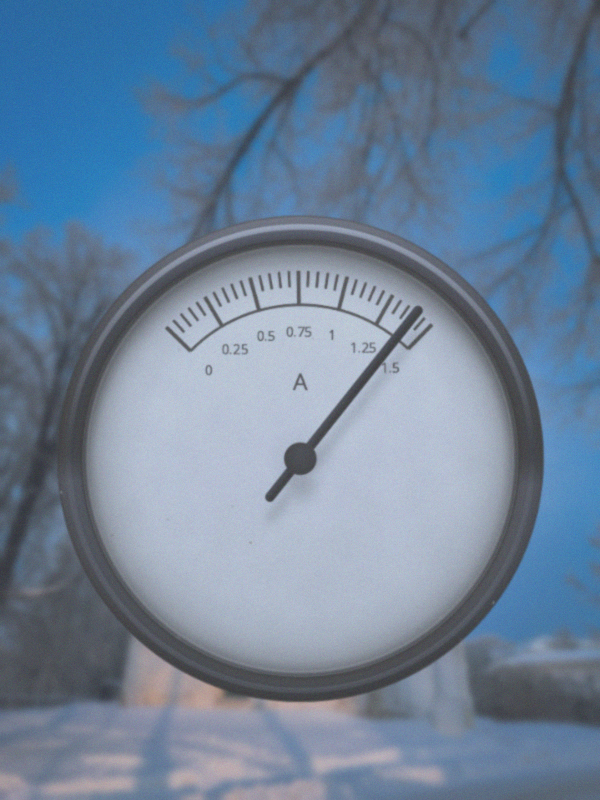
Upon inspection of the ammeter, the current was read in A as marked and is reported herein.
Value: 1.4 A
